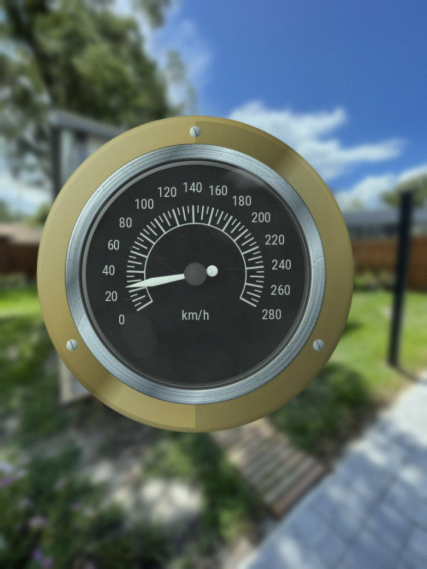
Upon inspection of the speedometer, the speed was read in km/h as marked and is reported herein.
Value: 25 km/h
